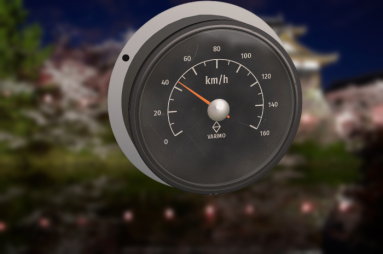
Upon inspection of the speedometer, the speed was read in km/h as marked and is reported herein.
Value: 45 km/h
